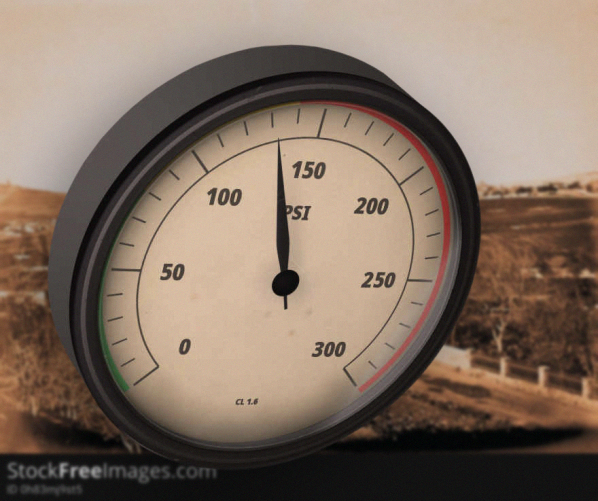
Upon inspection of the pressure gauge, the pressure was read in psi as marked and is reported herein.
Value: 130 psi
